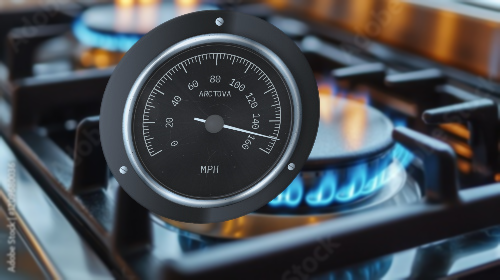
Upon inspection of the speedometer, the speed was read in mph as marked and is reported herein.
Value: 150 mph
